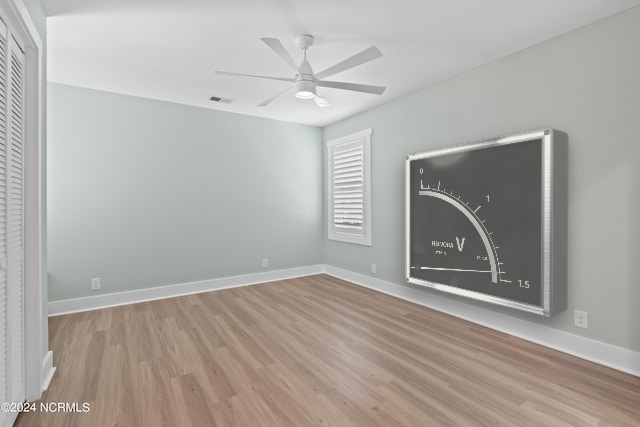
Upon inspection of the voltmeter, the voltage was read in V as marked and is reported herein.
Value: 1.45 V
